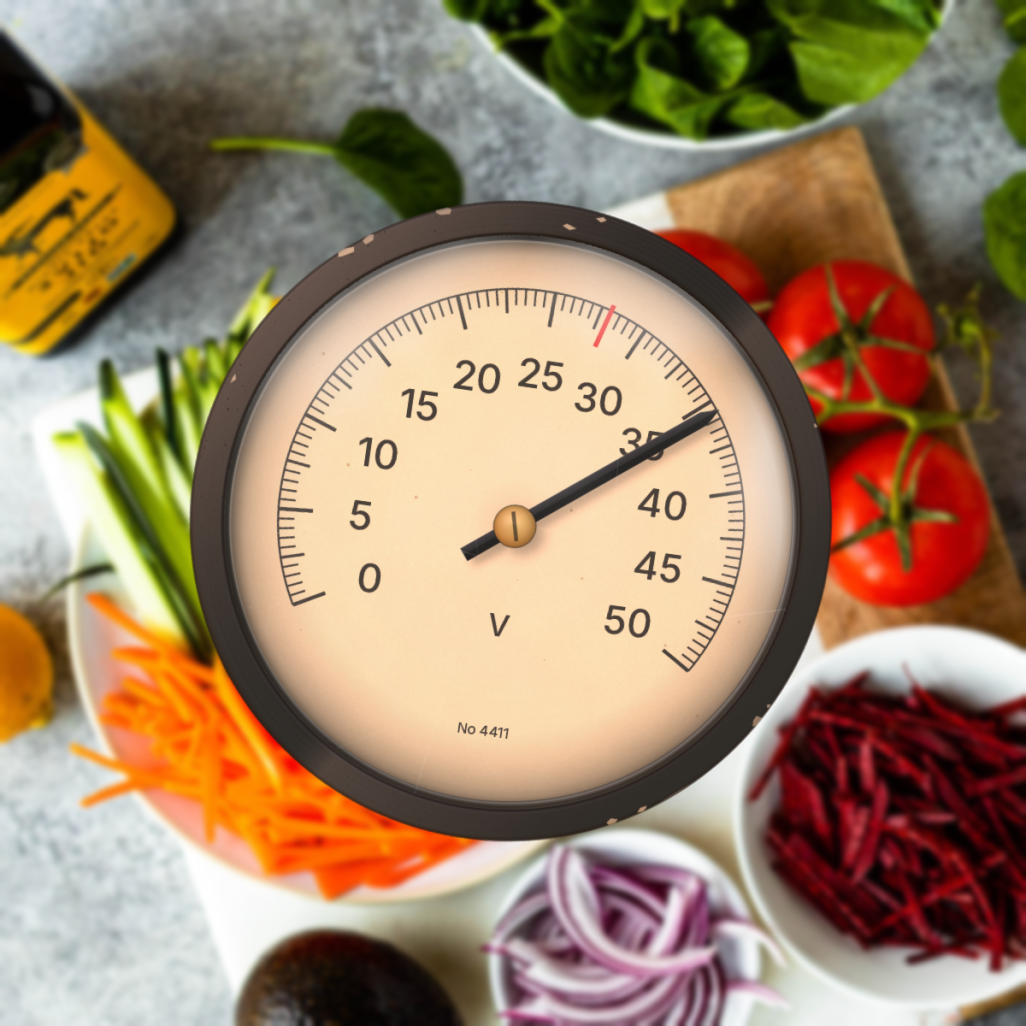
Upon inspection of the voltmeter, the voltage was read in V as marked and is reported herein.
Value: 35.5 V
